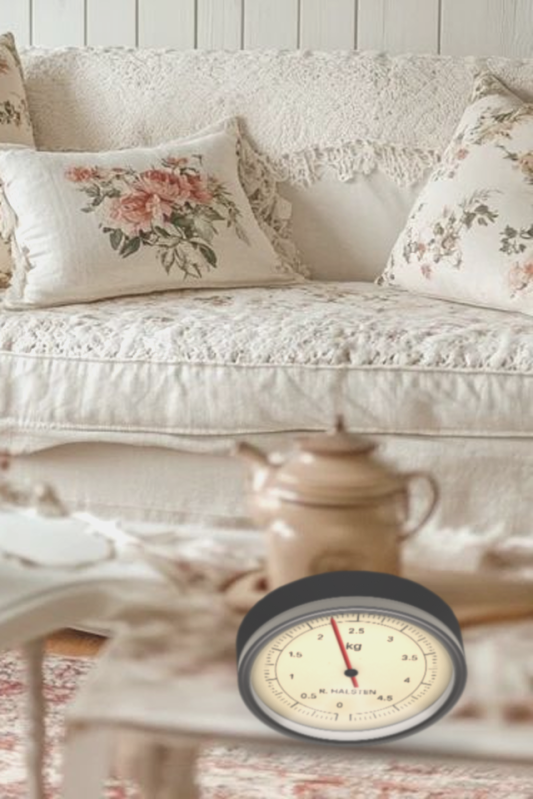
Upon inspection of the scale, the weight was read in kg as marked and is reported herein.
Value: 2.25 kg
